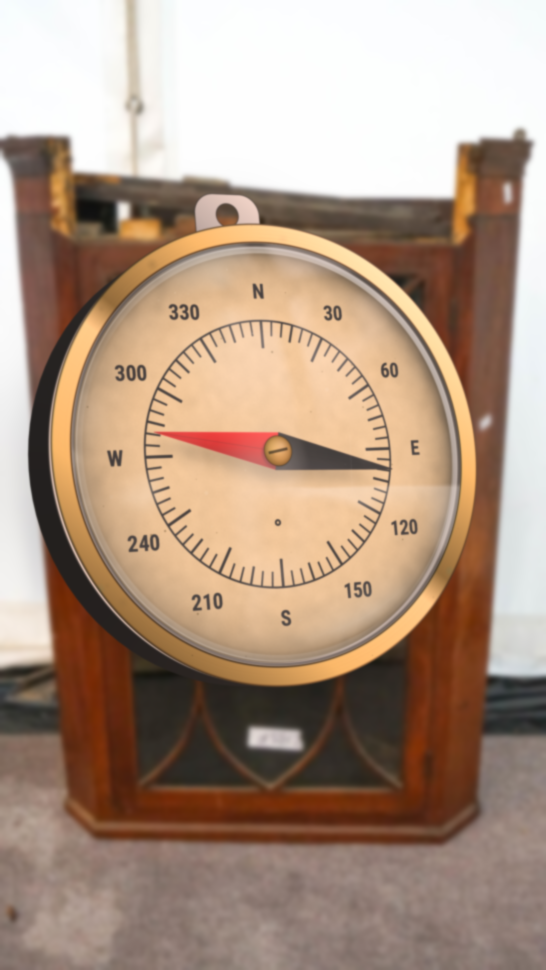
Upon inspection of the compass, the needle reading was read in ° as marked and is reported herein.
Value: 280 °
